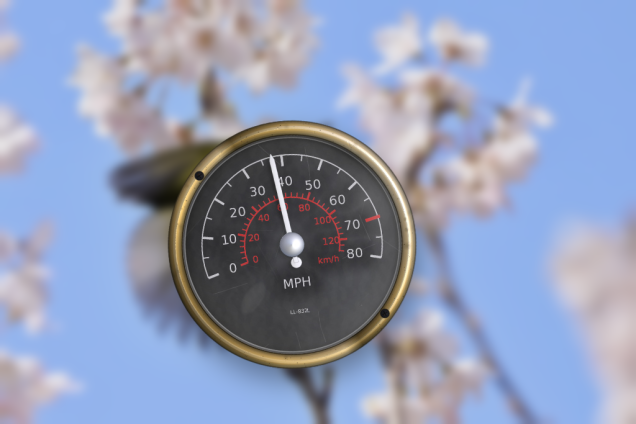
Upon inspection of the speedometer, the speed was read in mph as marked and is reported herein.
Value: 37.5 mph
